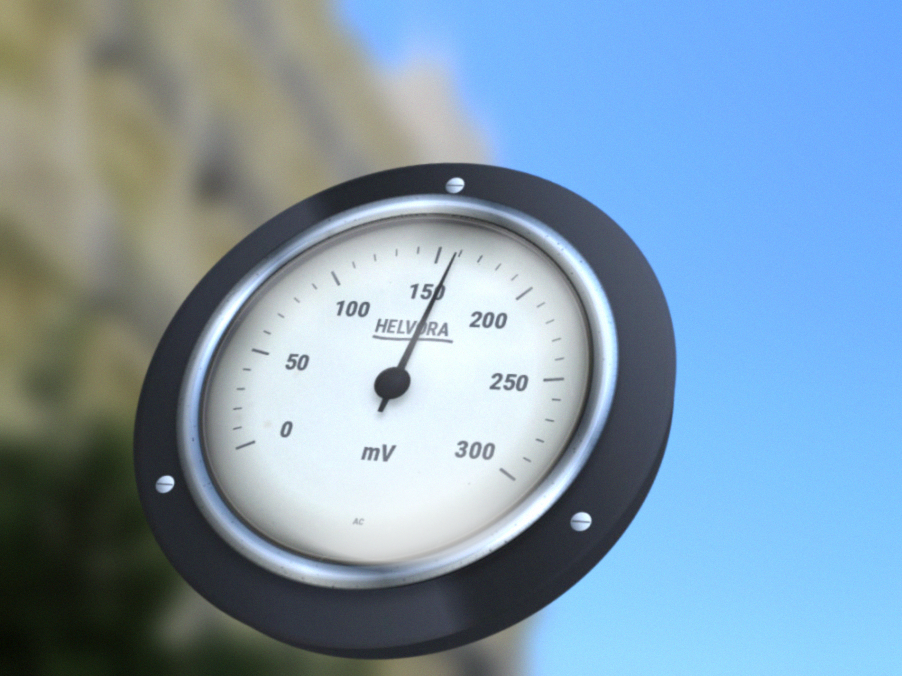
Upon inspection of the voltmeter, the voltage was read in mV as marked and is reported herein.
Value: 160 mV
